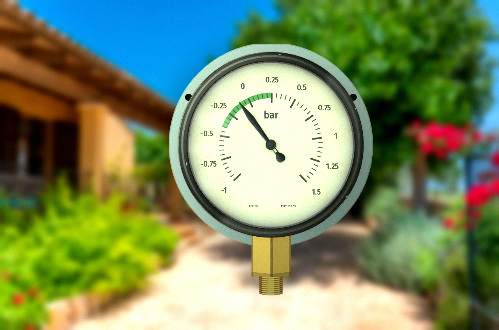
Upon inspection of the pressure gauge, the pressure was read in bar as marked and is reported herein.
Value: -0.1 bar
